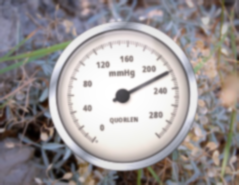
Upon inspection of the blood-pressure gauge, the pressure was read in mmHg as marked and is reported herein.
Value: 220 mmHg
